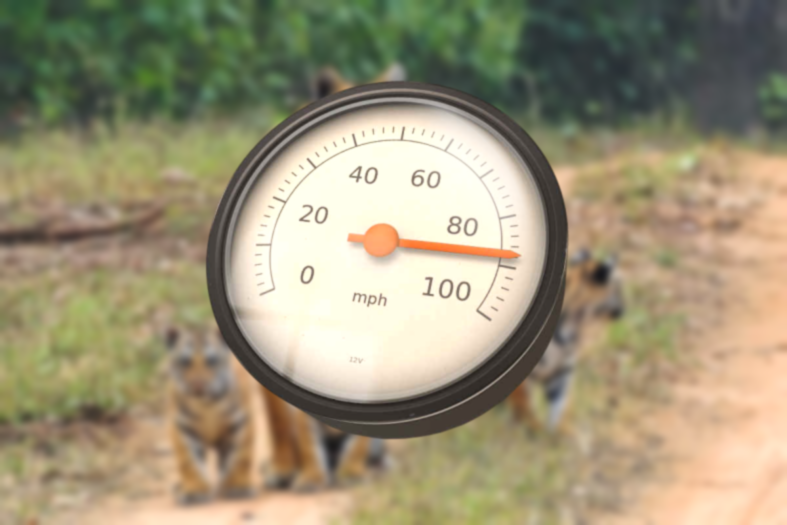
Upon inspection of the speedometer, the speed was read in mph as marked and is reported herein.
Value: 88 mph
